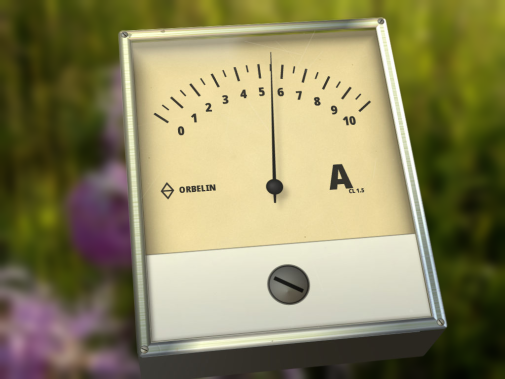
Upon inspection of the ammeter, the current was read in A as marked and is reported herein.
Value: 5.5 A
